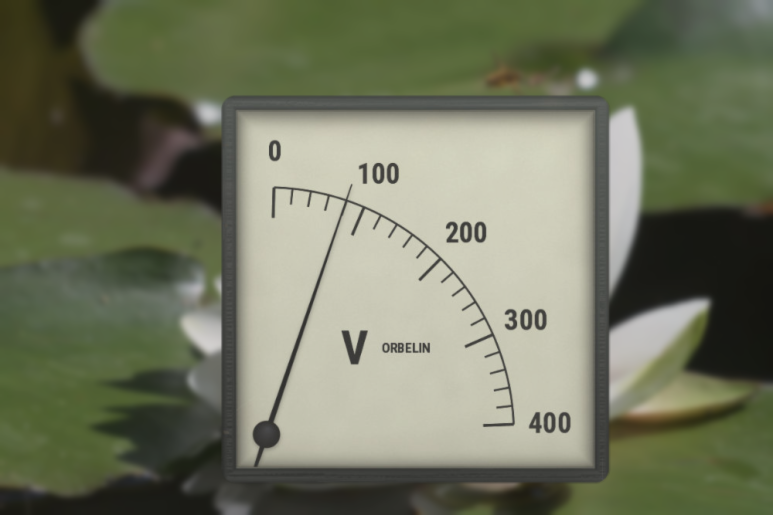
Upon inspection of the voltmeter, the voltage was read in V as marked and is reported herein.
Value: 80 V
